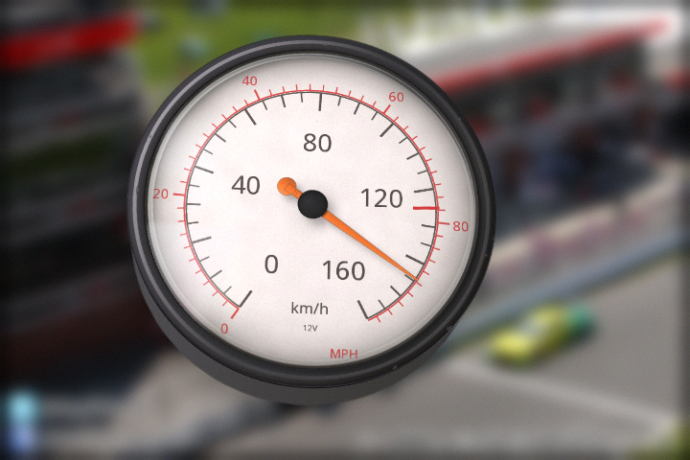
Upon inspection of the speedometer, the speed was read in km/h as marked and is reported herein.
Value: 145 km/h
